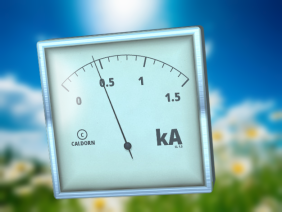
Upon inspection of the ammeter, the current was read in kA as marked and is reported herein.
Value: 0.45 kA
